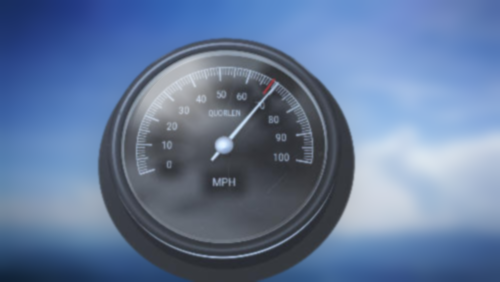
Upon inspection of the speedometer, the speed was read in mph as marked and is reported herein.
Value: 70 mph
